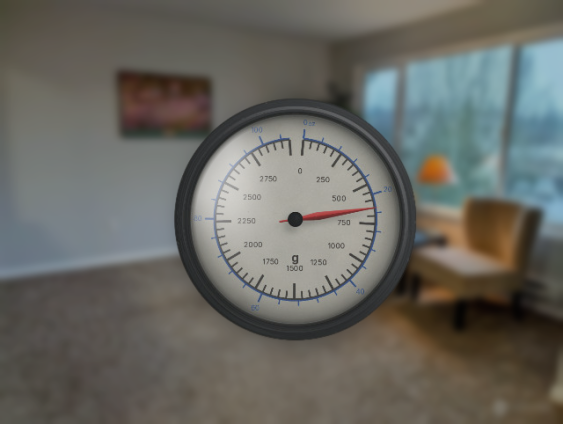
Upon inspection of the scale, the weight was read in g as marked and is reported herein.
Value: 650 g
